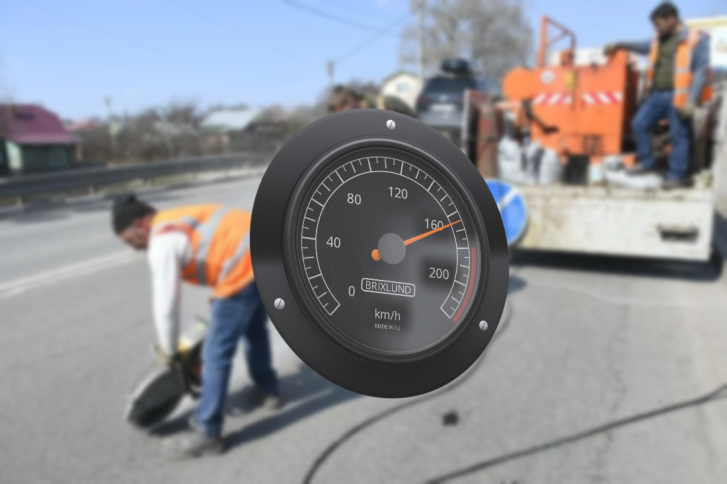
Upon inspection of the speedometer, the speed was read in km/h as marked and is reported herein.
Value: 165 km/h
